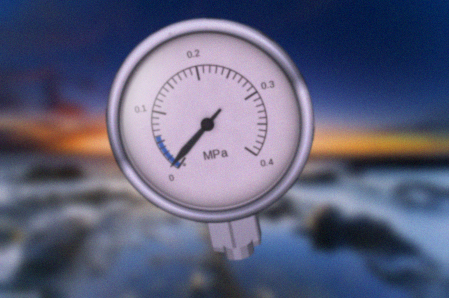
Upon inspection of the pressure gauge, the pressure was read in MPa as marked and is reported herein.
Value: 0.01 MPa
